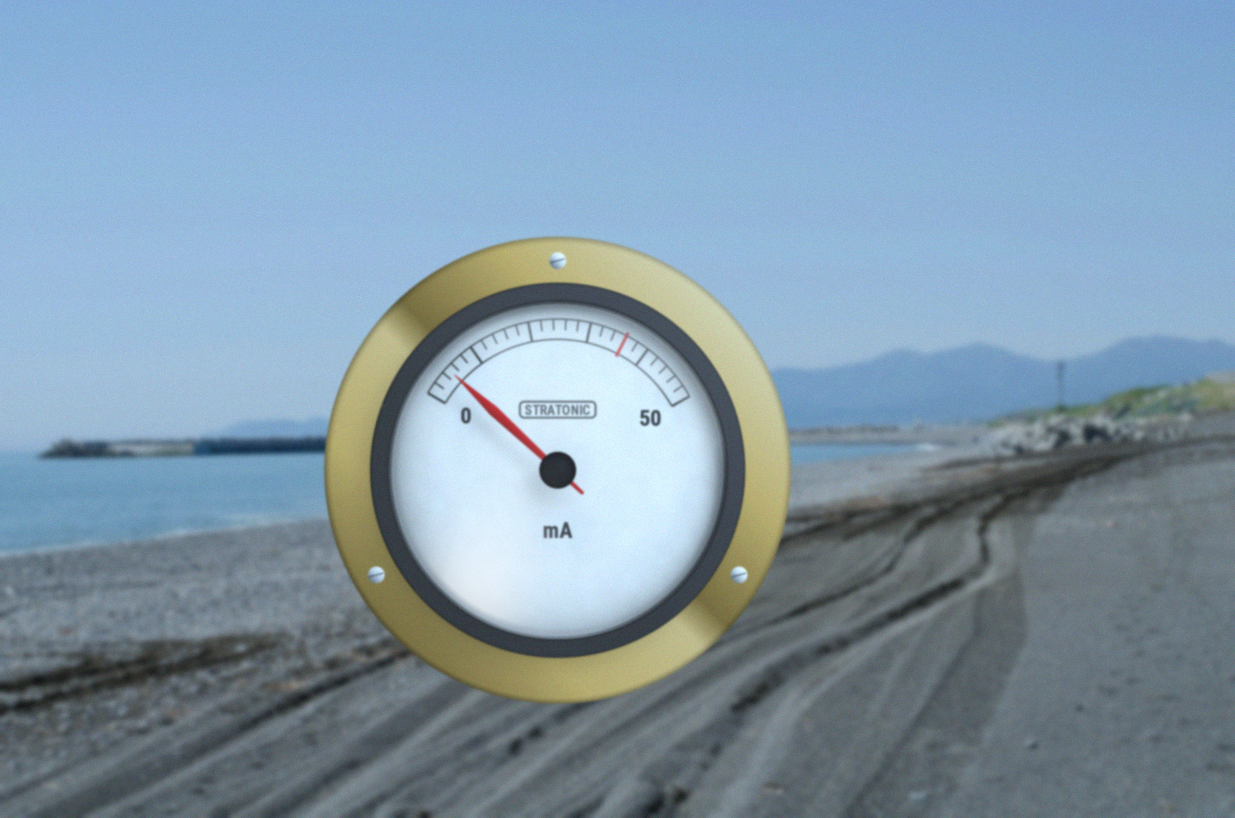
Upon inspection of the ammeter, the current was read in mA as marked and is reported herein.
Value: 5 mA
